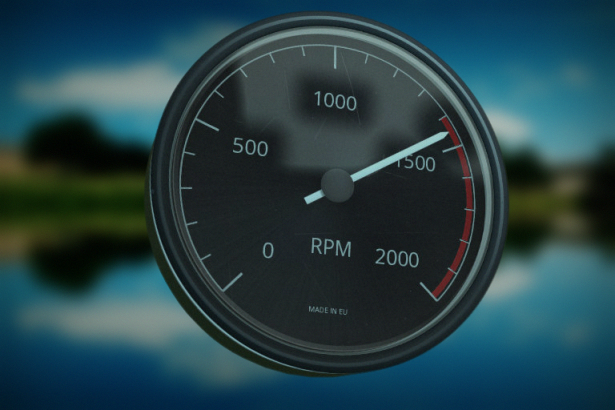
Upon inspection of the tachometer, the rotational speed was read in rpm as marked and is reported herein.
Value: 1450 rpm
